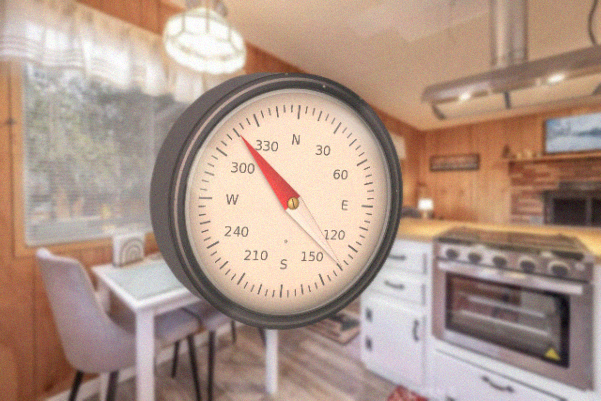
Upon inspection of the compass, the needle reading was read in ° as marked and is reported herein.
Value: 315 °
